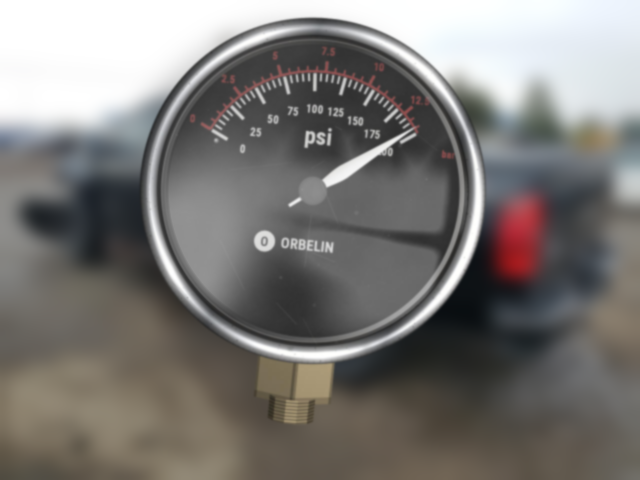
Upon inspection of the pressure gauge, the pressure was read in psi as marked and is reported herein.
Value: 195 psi
